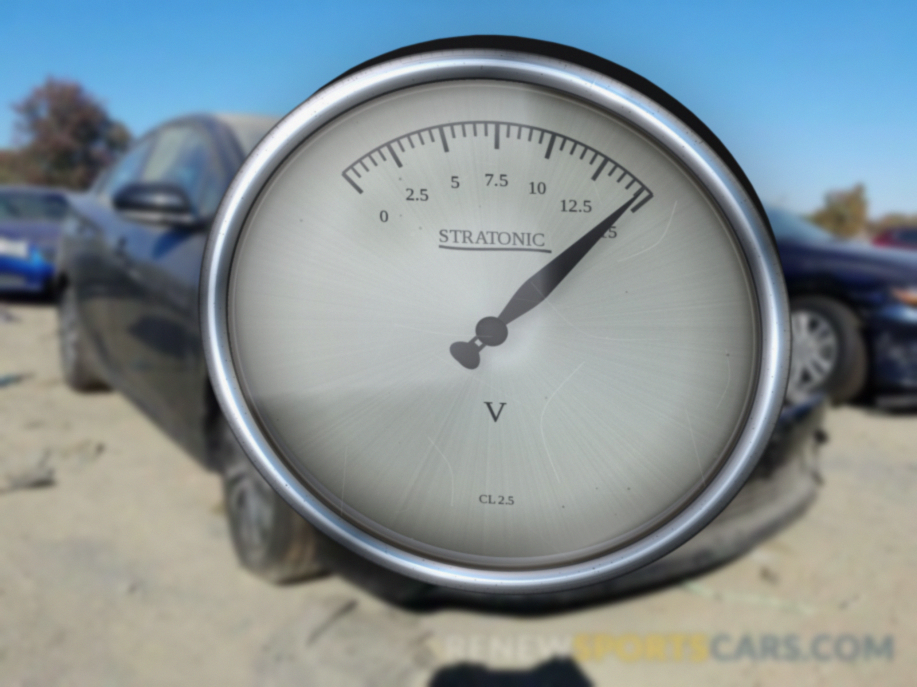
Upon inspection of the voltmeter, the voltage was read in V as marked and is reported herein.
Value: 14.5 V
